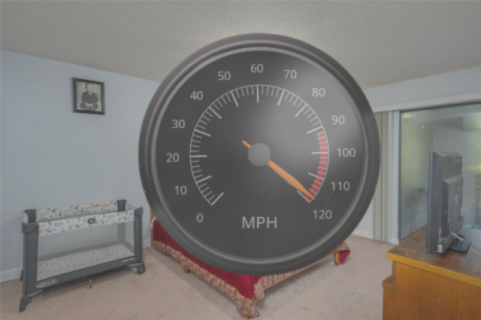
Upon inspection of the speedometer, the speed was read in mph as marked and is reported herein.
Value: 118 mph
